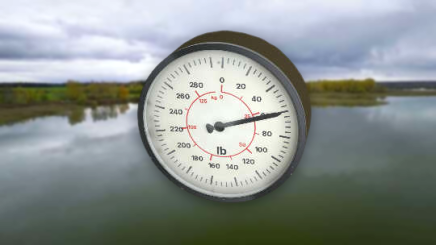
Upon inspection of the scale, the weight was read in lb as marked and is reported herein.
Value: 60 lb
